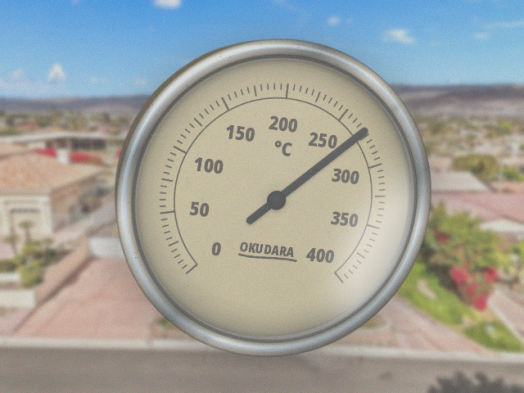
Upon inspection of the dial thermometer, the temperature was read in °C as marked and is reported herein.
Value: 270 °C
